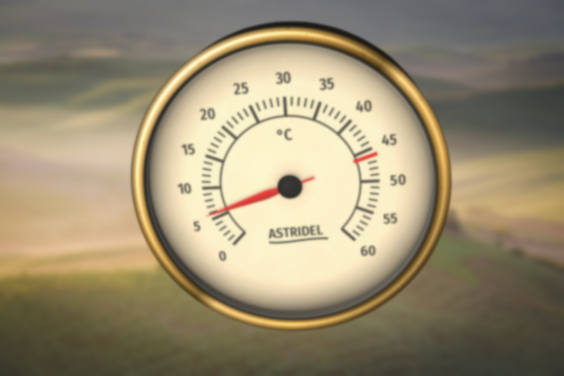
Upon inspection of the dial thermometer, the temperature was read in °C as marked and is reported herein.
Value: 6 °C
